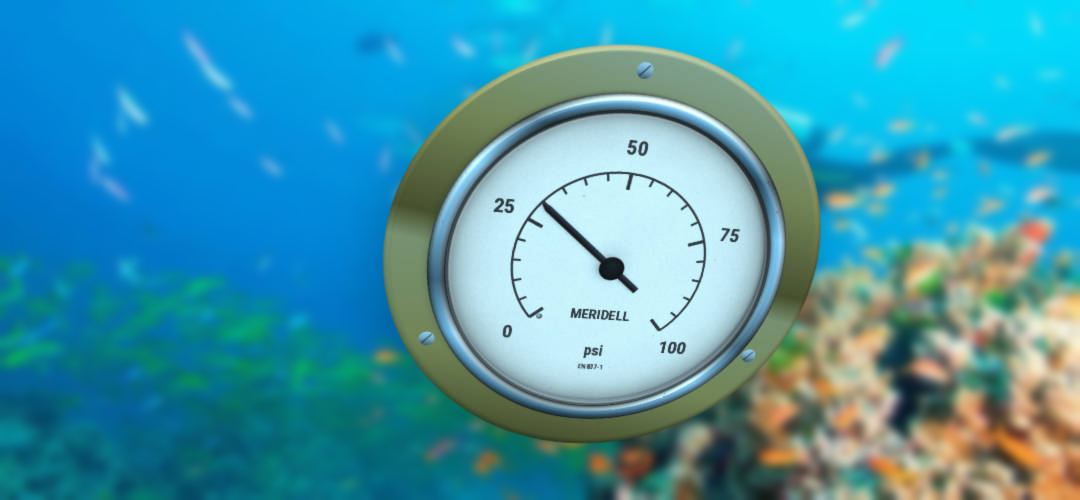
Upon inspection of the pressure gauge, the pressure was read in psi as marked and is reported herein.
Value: 30 psi
